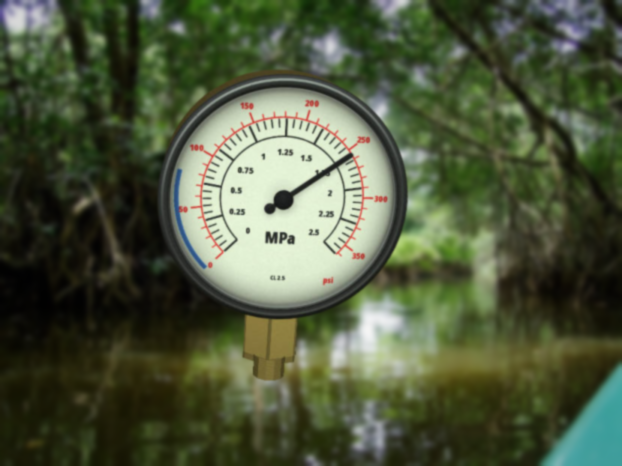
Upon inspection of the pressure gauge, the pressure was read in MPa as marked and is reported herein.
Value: 1.75 MPa
